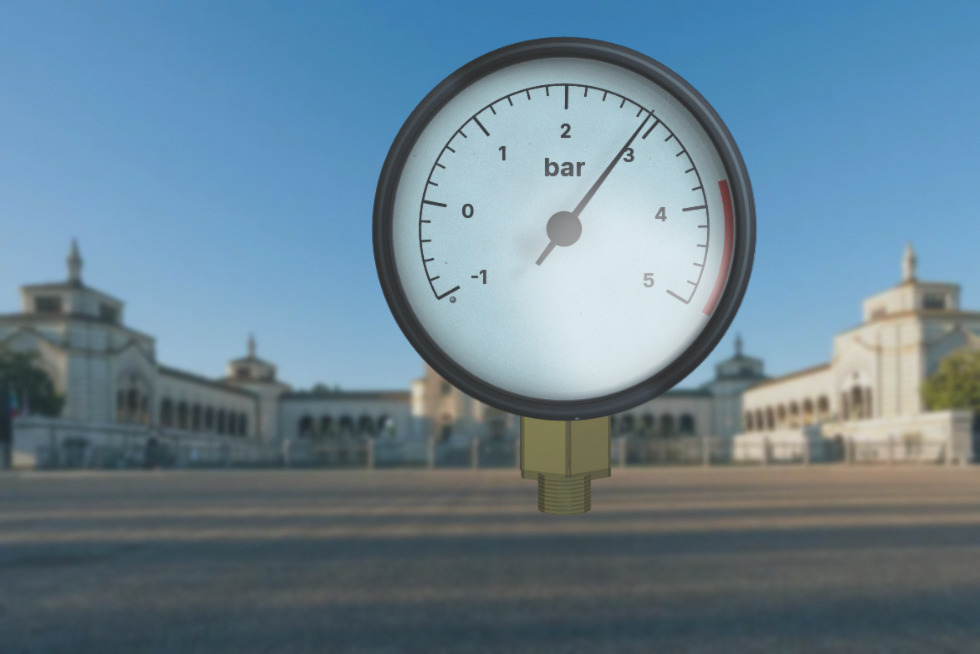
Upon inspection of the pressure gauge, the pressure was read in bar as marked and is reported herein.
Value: 2.9 bar
